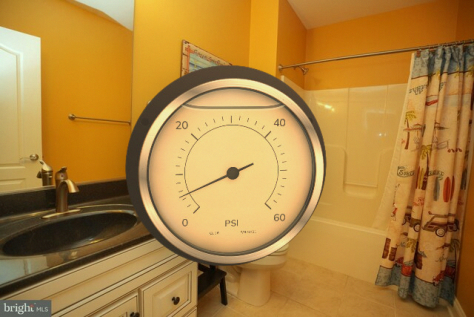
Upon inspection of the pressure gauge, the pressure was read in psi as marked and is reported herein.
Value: 5 psi
